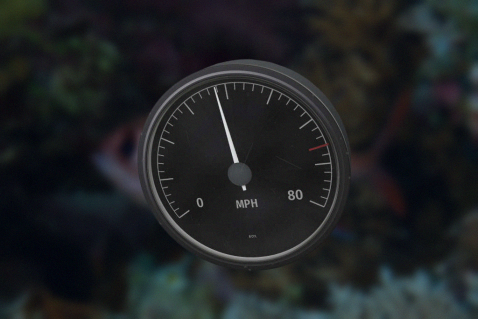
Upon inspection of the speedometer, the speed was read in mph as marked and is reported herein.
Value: 38 mph
